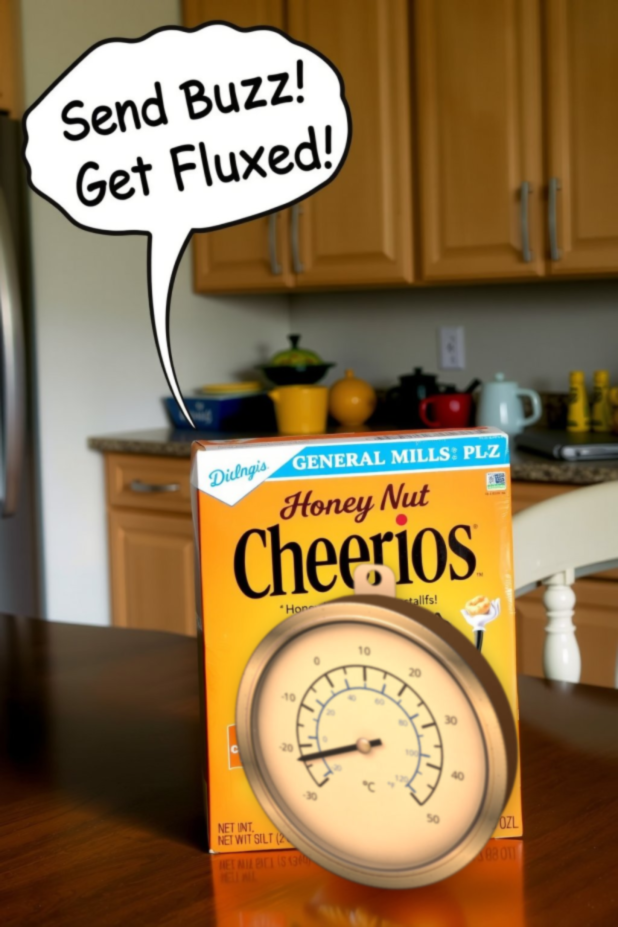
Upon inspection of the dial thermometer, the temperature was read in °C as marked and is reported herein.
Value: -22.5 °C
